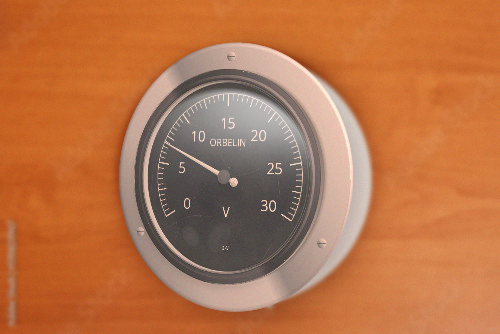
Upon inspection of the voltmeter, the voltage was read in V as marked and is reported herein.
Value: 7 V
